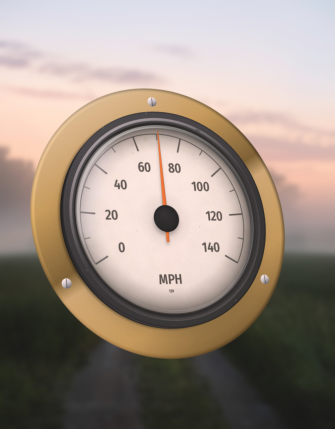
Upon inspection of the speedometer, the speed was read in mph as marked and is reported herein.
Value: 70 mph
